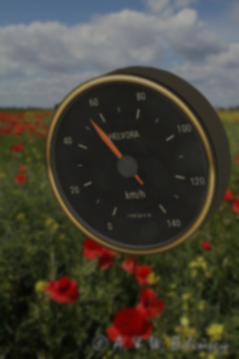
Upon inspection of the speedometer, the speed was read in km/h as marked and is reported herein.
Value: 55 km/h
